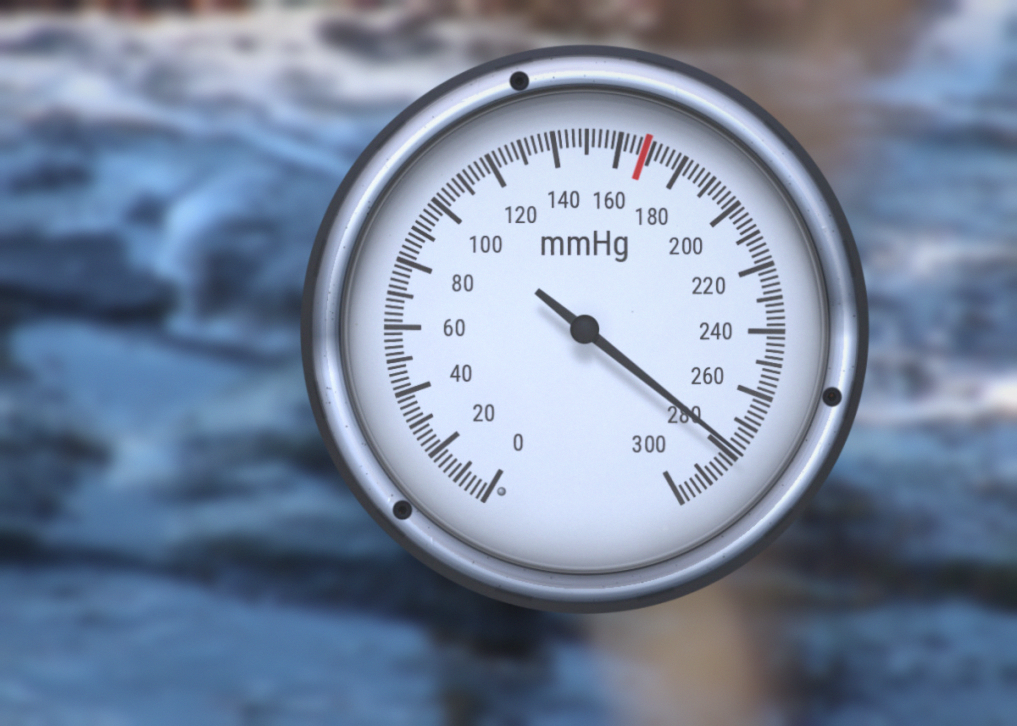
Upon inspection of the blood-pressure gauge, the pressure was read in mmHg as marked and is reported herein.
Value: 278 mmHg
